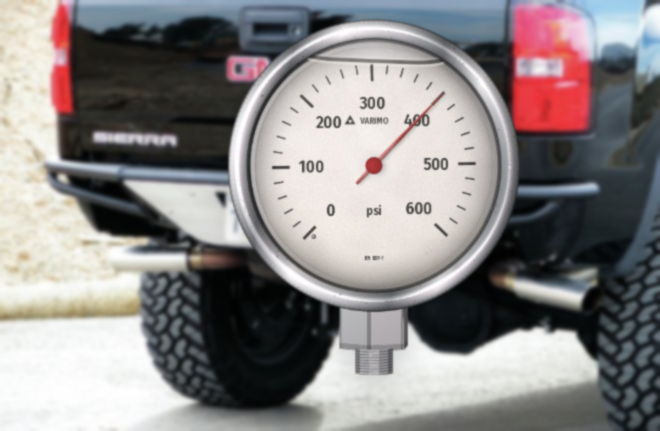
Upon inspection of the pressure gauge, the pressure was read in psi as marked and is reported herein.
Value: 400 psi
